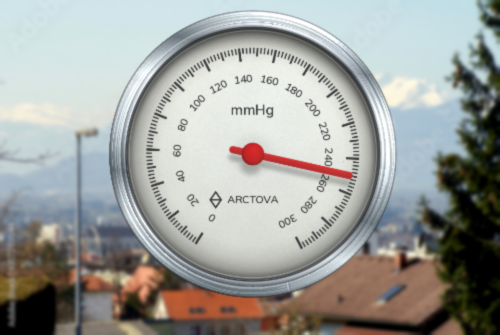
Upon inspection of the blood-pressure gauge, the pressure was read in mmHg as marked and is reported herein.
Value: 250 mmHg
